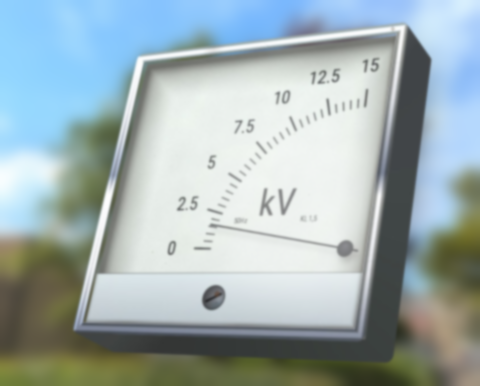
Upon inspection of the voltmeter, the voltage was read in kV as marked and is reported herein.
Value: 1.5 kV
